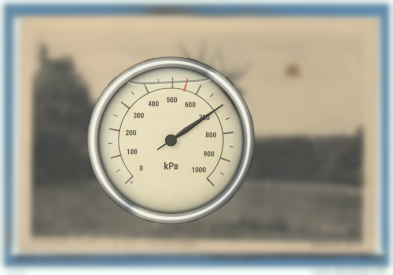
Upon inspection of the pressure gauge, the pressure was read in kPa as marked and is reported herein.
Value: 700 kPa
